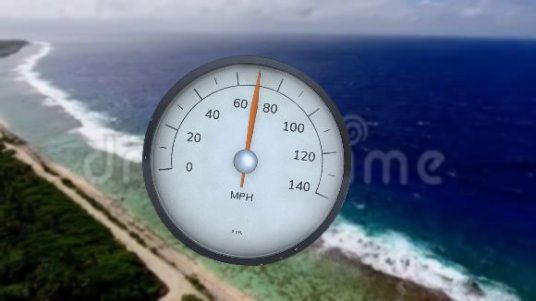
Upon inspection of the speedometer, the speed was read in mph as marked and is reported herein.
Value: 70 mph
